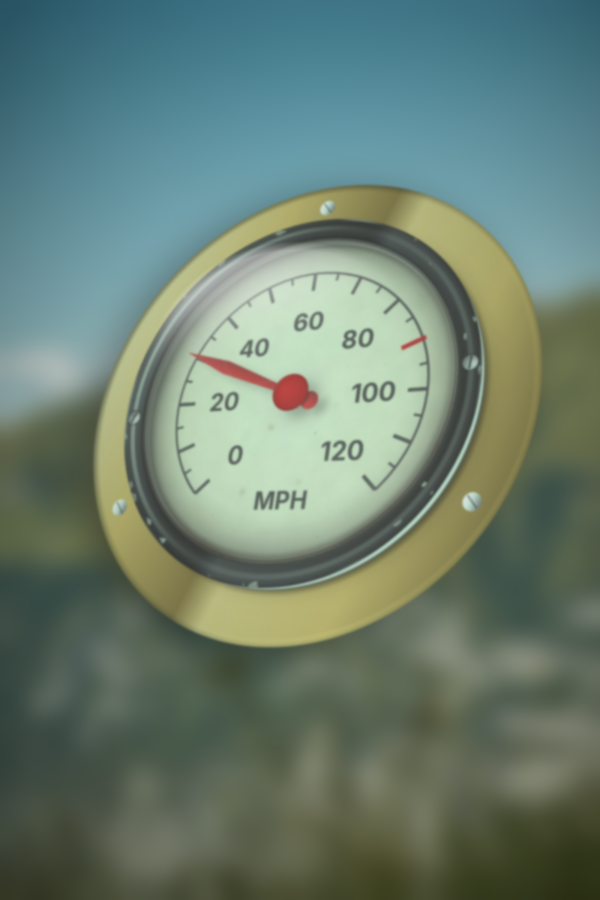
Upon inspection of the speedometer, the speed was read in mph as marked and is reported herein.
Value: 30 mph
